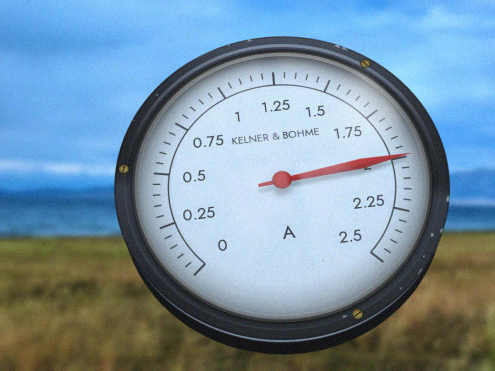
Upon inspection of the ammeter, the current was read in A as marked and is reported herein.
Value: 2 A
